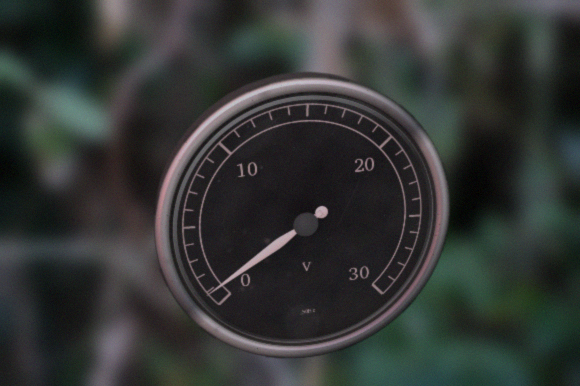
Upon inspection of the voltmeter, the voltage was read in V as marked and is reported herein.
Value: 1 V
